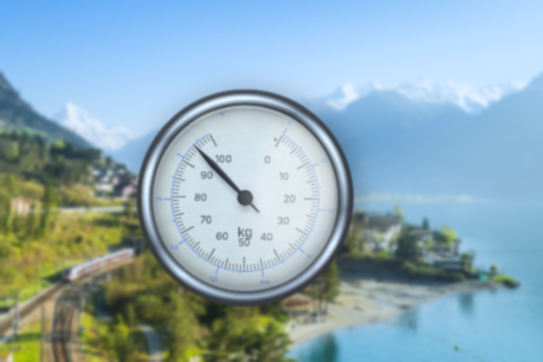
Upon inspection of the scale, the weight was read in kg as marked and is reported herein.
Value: 95 kg
